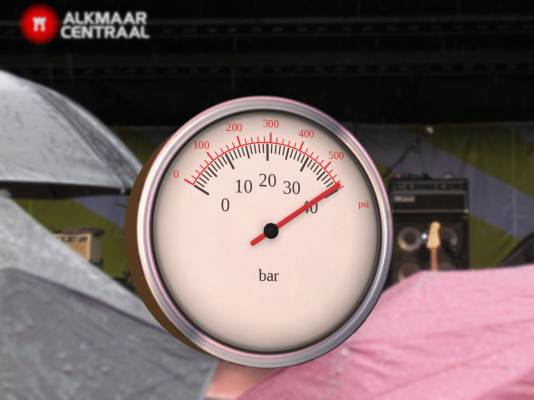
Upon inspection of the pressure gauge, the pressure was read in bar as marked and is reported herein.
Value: 39 bar
